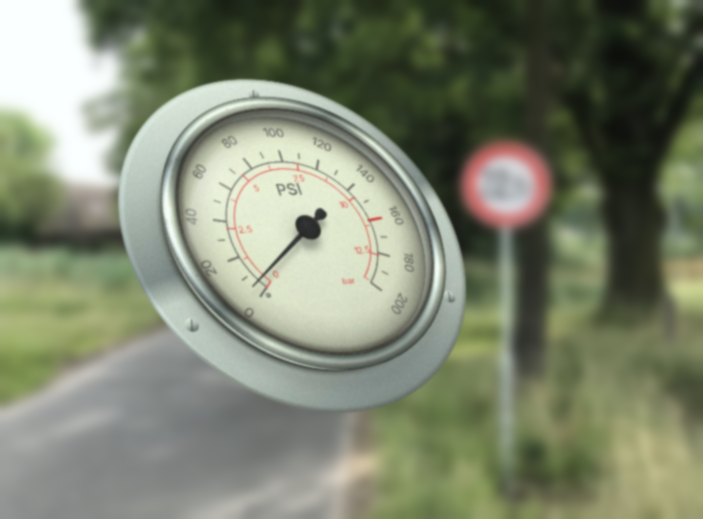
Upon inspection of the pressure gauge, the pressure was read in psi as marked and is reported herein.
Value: 5 psi
